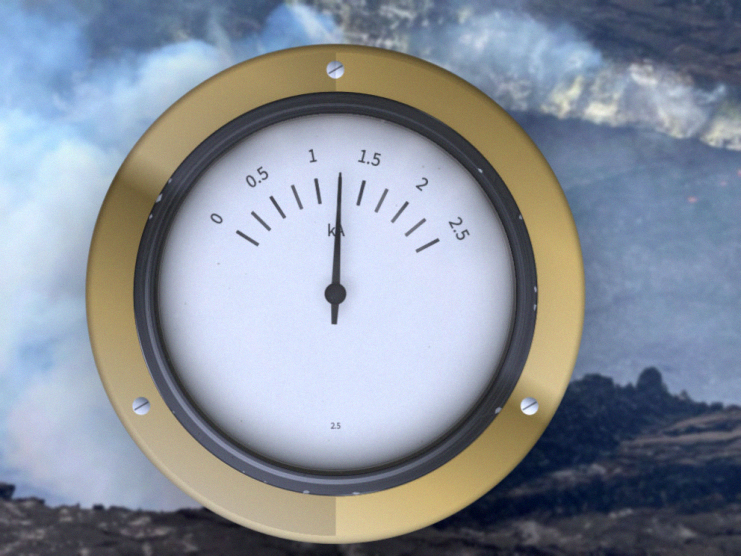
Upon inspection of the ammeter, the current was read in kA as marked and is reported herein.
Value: 1.25 kA
